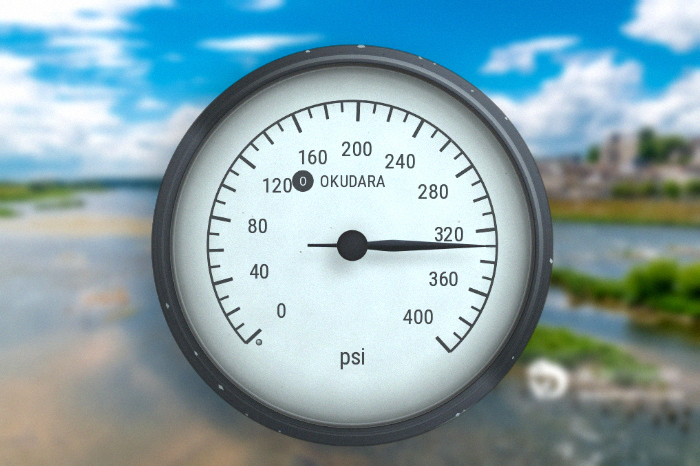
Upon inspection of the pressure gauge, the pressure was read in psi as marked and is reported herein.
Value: 330 psi
